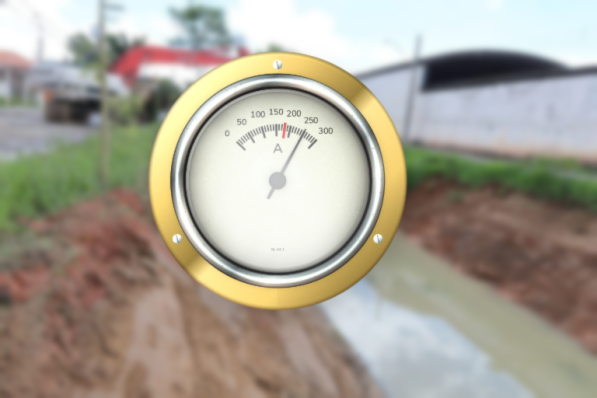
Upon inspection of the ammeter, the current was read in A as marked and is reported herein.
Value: 250 A
